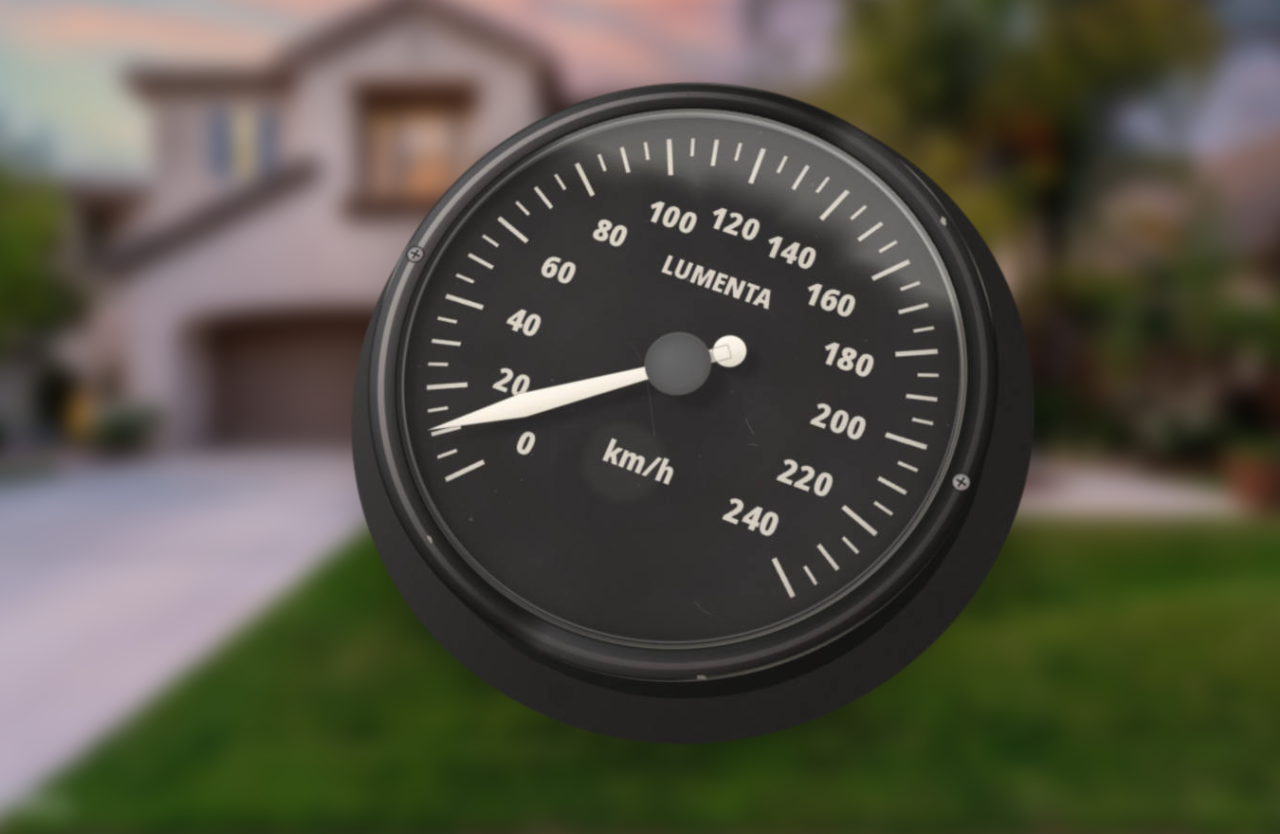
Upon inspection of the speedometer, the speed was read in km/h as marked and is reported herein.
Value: 10 km/h
